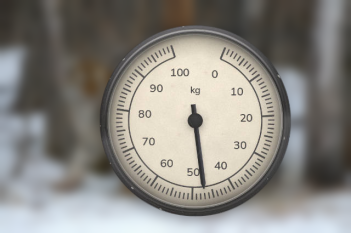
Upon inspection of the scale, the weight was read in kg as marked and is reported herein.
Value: 47 kg
